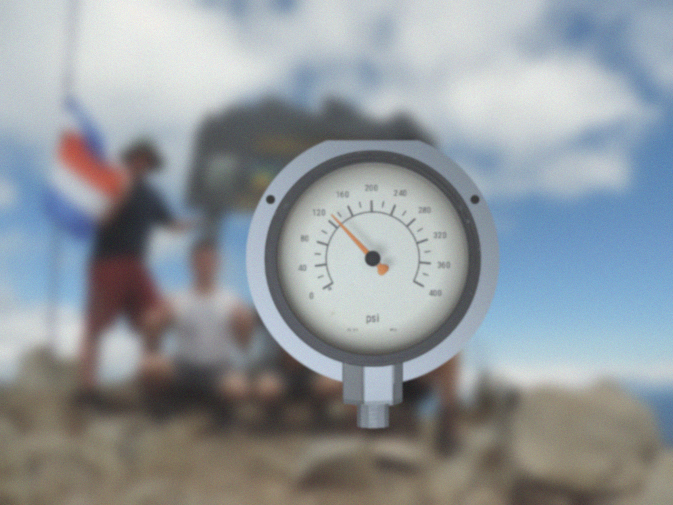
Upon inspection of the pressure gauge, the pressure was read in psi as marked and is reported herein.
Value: 130 psi
